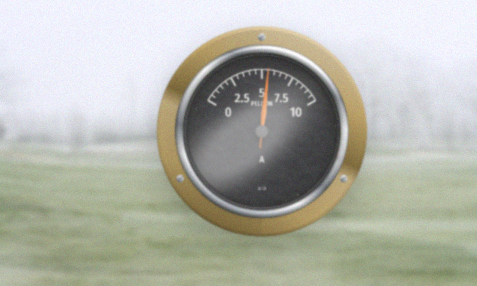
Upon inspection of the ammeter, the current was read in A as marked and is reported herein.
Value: 5.5 A
